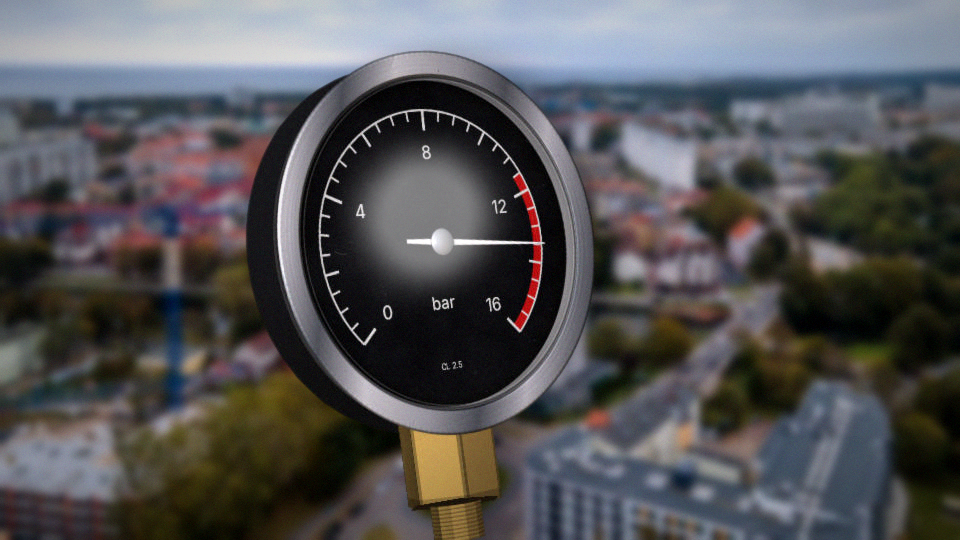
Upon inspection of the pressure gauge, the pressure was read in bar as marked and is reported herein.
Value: 13.5 bar
